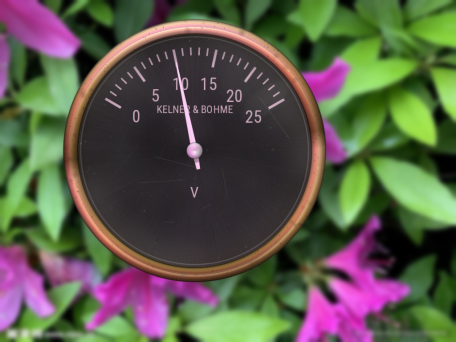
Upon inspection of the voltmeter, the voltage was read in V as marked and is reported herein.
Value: 10 V
